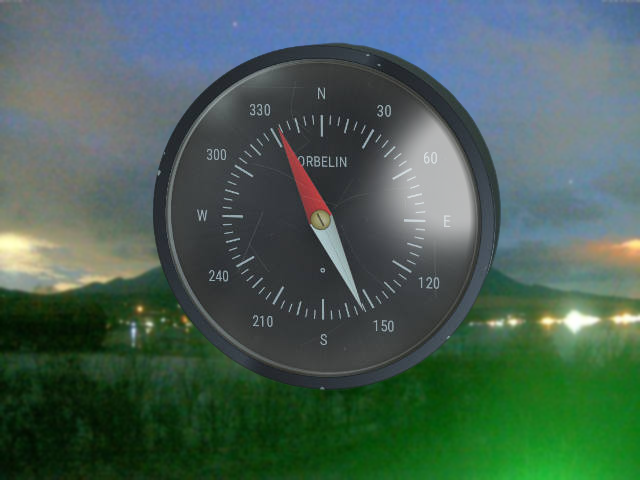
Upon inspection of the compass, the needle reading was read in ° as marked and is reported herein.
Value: 335 °
